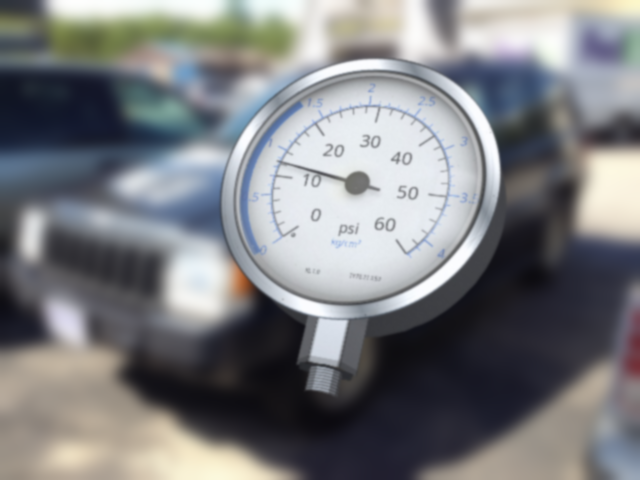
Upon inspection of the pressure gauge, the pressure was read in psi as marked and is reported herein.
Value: 12 psi
